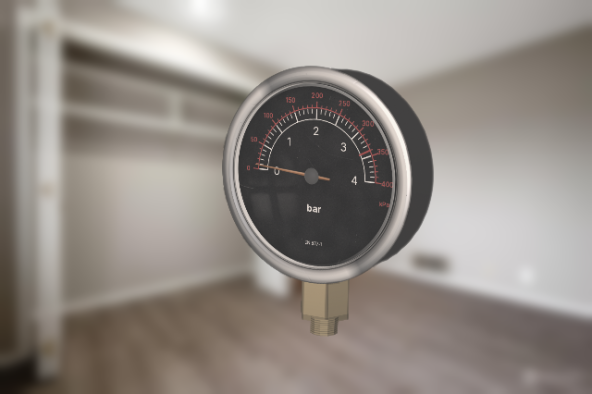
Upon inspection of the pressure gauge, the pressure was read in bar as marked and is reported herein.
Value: 0.1 bar
